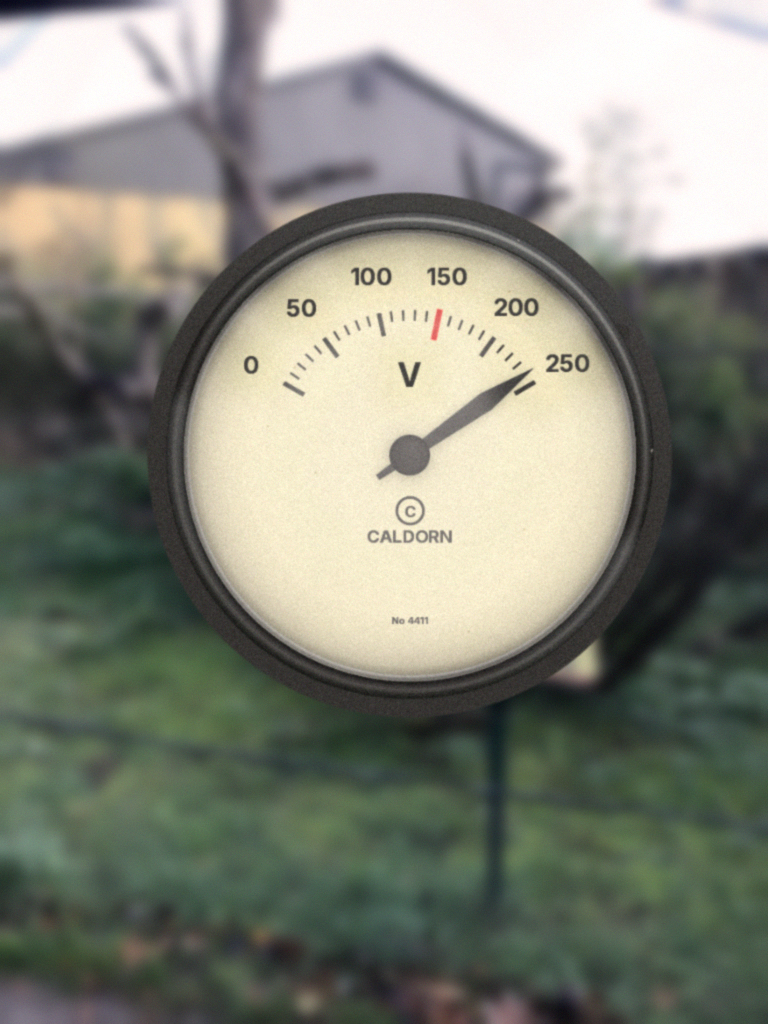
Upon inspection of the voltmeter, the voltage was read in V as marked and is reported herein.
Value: 240 V
